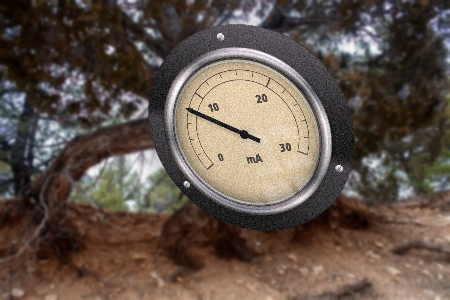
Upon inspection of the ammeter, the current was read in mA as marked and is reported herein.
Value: 8 mA
